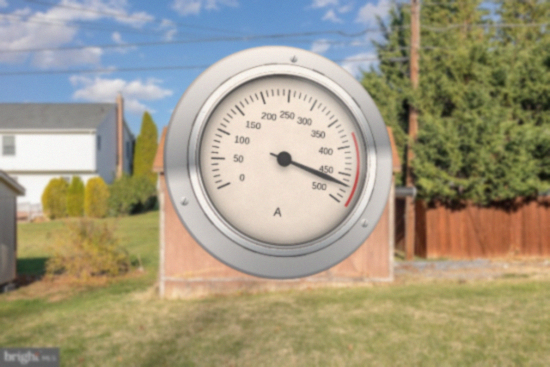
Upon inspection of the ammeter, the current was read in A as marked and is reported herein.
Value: 470 A
